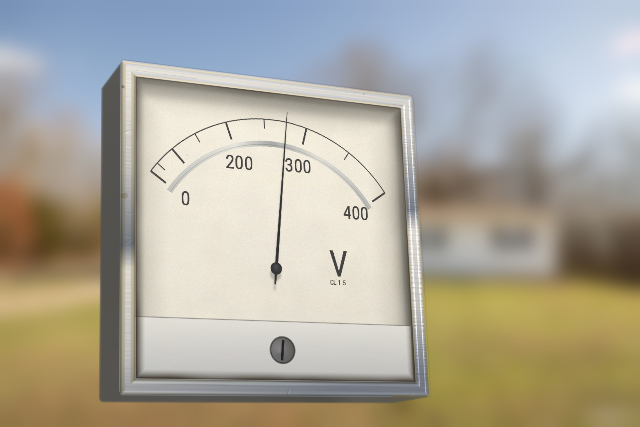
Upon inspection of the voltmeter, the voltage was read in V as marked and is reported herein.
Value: 275 V
